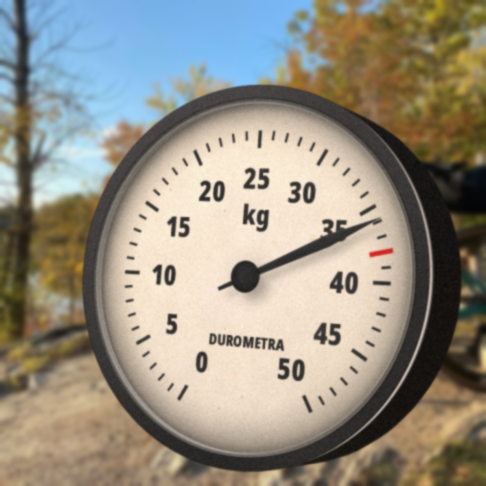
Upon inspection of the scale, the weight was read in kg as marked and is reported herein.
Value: 36 kg
